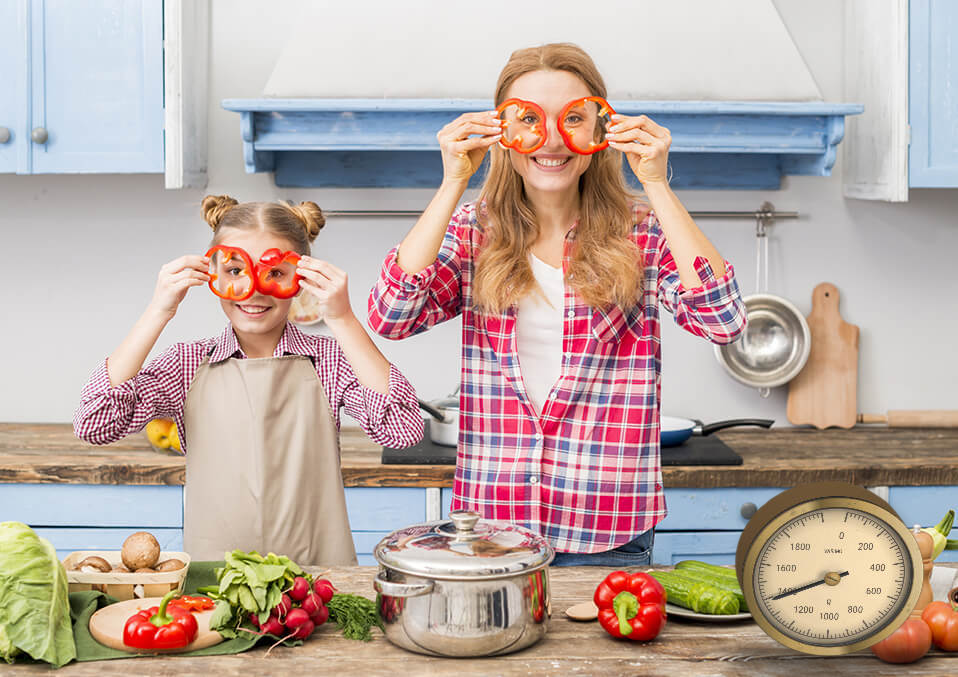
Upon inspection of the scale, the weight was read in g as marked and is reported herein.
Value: 1400 g
